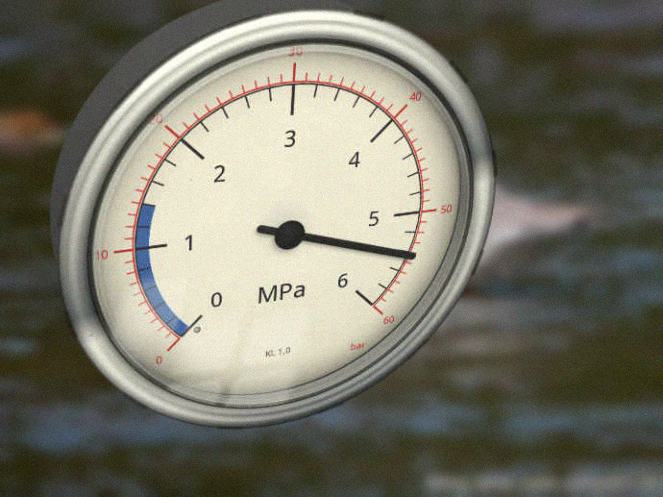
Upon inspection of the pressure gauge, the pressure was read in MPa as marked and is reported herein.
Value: 5.4 MPa
